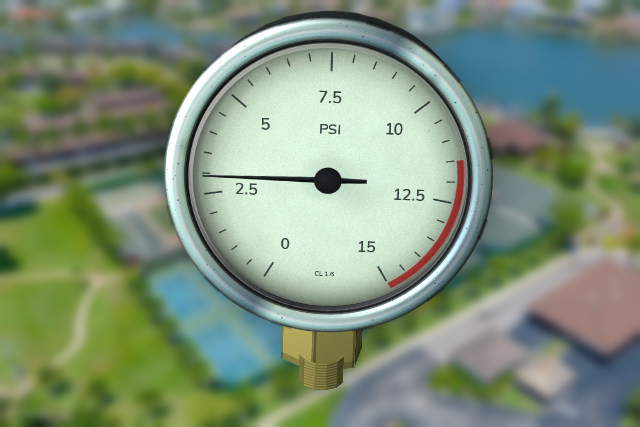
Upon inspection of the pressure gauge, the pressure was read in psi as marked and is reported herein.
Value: 3 psi
